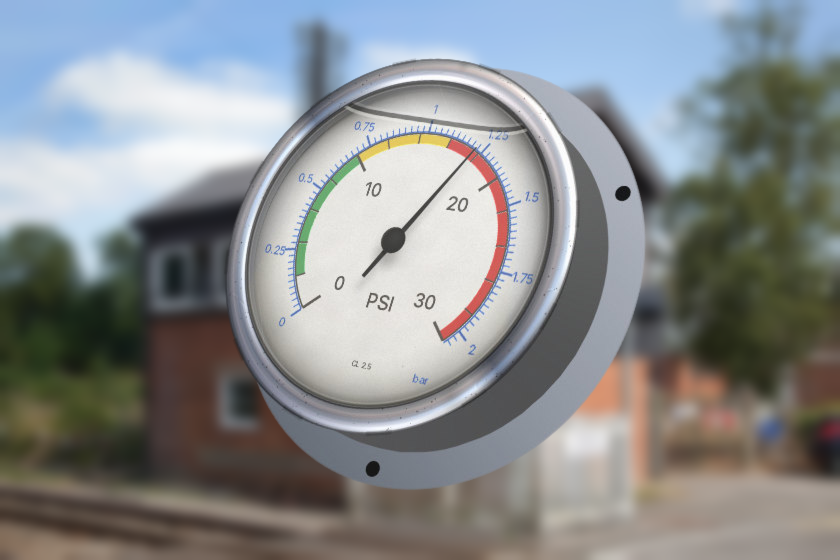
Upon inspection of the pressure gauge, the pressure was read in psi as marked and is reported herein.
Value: 18 psi
